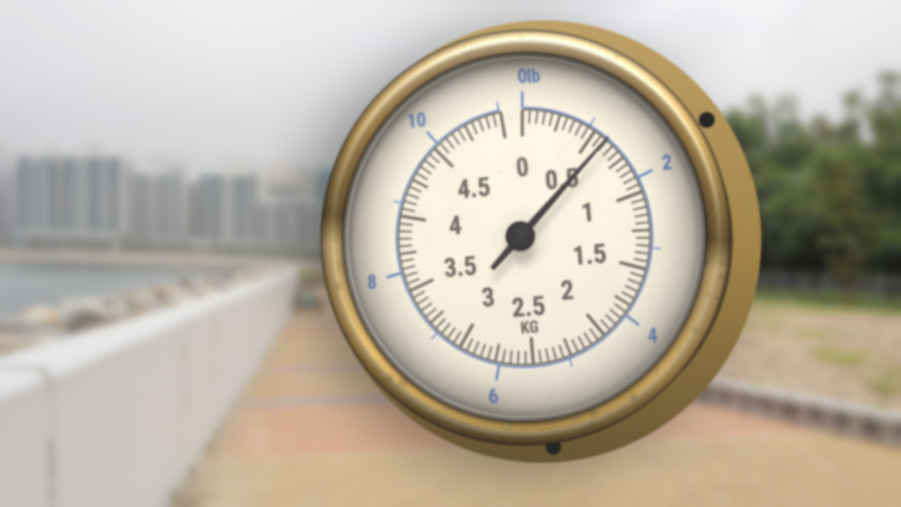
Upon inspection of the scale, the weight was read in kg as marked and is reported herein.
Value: 0.6 kg
